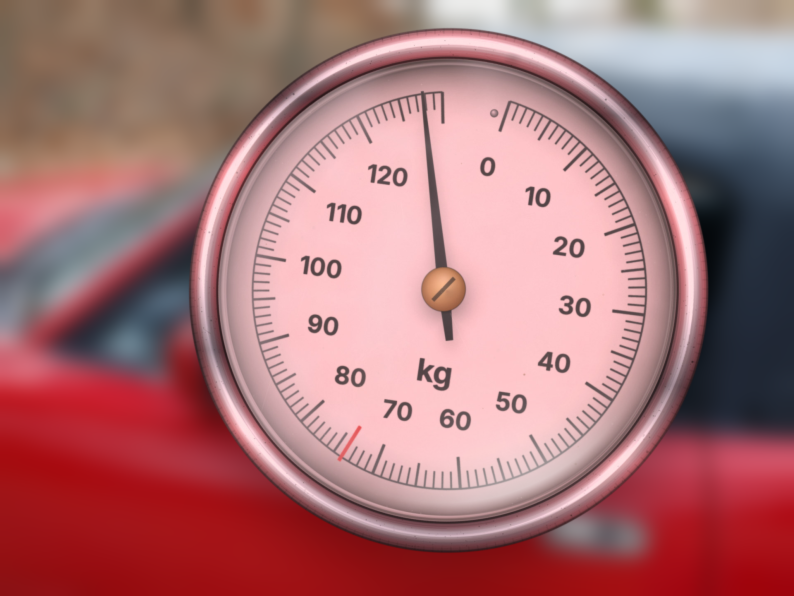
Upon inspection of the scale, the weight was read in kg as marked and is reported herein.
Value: 128 kg
